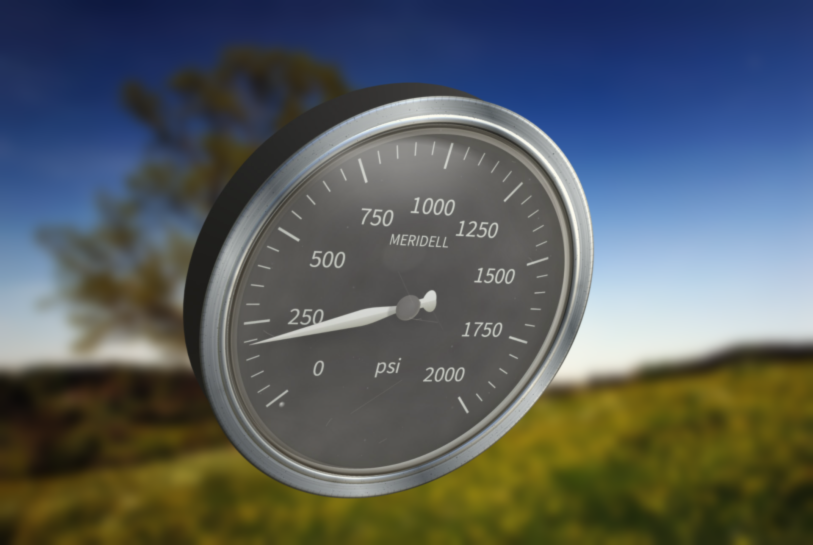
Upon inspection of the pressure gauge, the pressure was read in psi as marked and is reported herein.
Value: 200 psi
